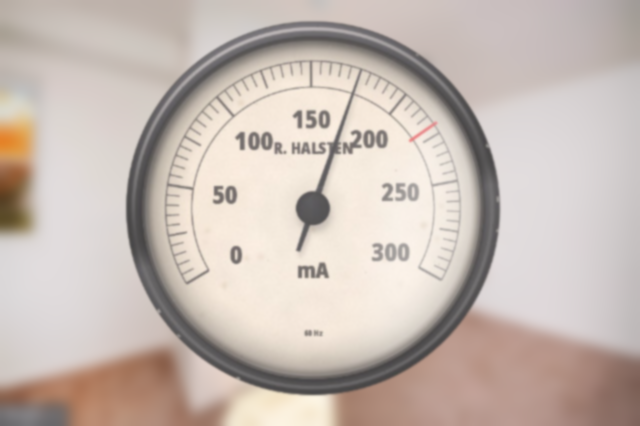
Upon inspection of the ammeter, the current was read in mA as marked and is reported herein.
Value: 175 mA
